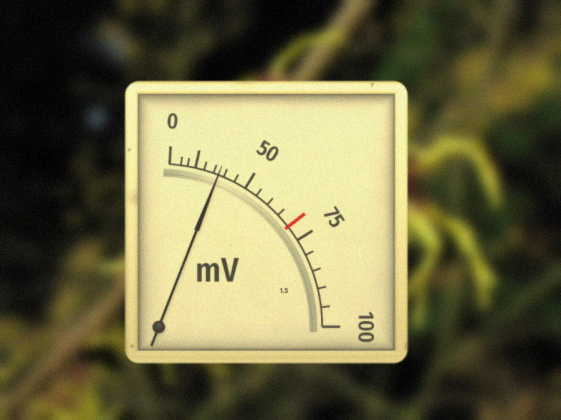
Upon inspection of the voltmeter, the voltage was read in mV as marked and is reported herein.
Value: 37.5 mV
